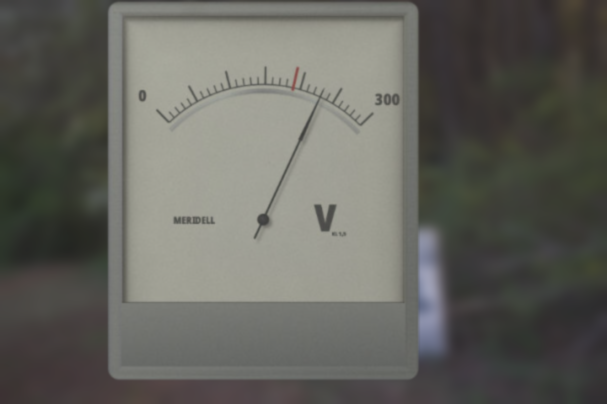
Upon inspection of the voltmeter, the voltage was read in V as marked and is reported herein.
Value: 230 V
